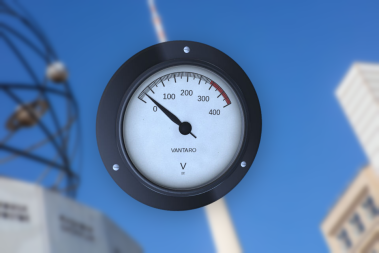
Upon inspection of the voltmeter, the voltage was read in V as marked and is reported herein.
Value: 25 V
